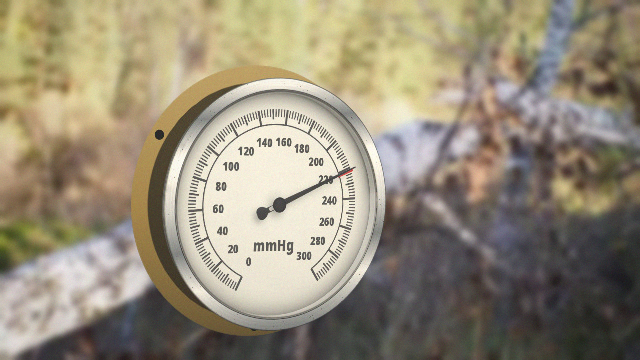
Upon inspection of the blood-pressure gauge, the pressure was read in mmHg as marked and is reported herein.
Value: 220 mmHg
